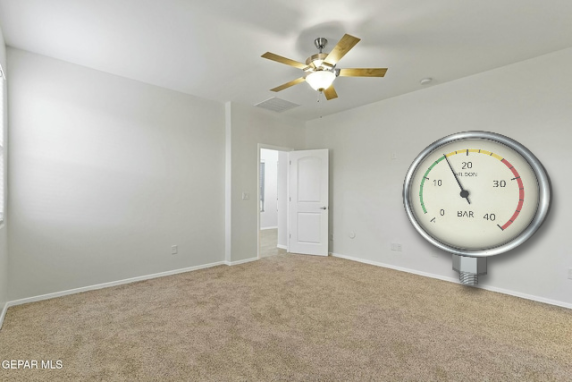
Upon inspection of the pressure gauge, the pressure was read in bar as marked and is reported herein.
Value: 16 bar
